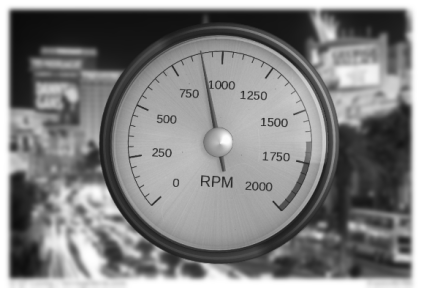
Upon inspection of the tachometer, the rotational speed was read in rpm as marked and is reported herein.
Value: 900 rpm
